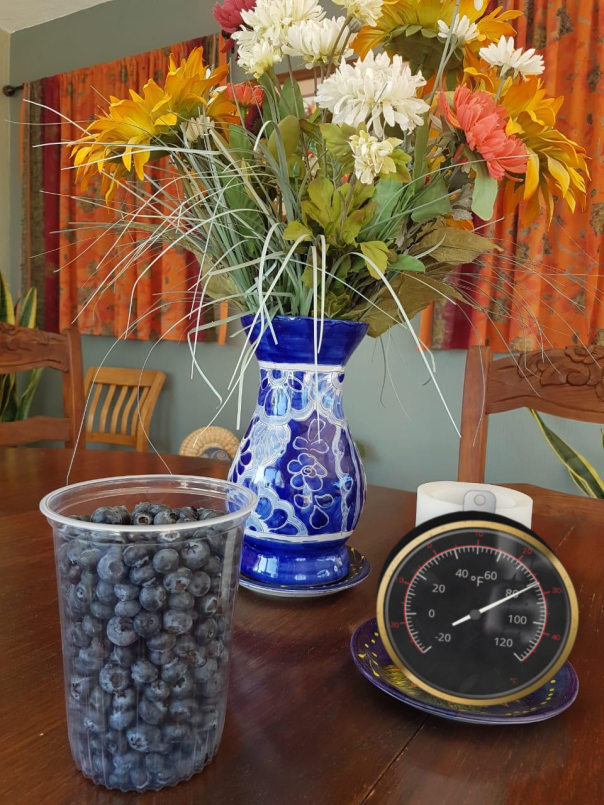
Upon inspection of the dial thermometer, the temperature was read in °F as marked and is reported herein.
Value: 80 °F
